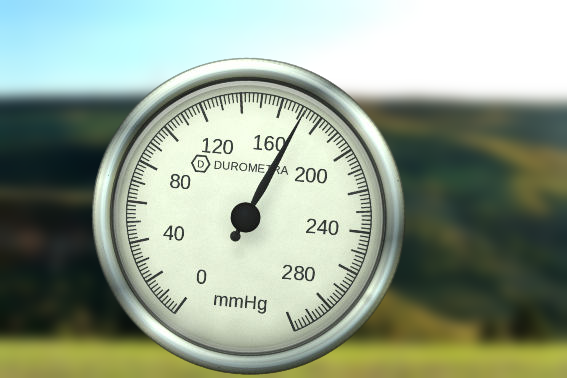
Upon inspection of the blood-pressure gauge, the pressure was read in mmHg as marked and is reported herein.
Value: 172 mmHg
